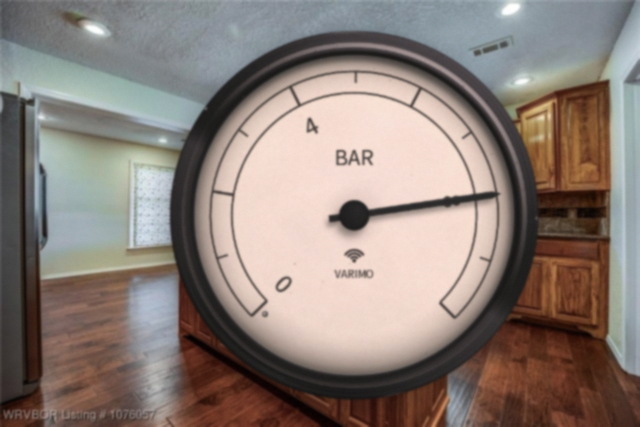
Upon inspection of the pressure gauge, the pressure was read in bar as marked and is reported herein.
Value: 8 bar
